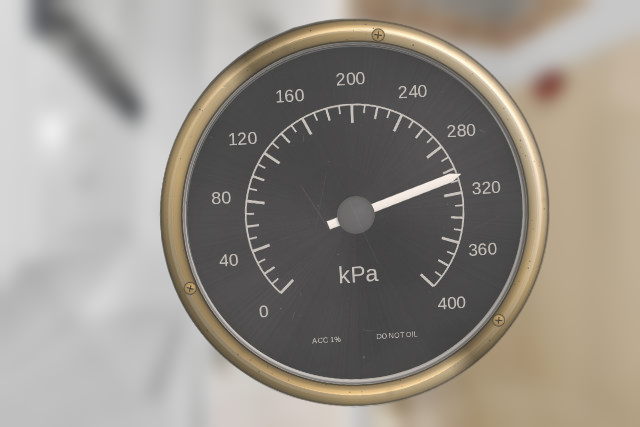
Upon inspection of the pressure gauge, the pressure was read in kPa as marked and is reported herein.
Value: 305 kPa
